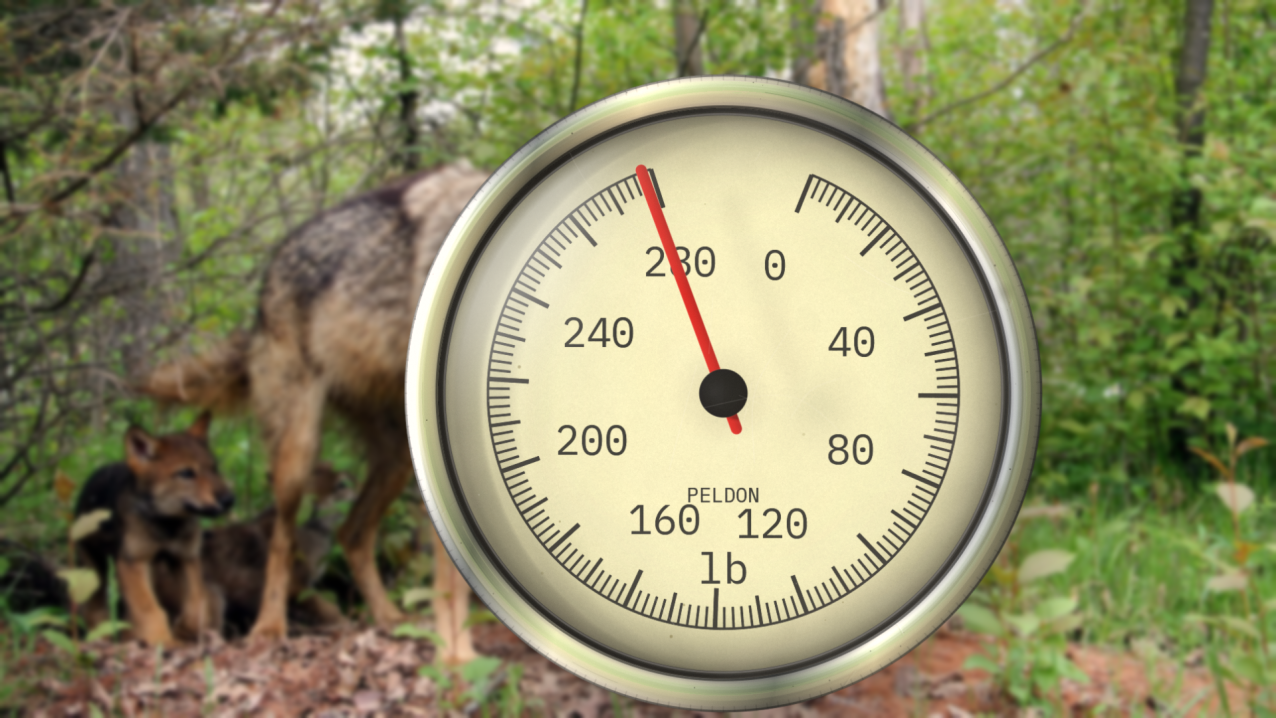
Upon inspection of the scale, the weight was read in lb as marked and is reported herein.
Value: 278 lb
